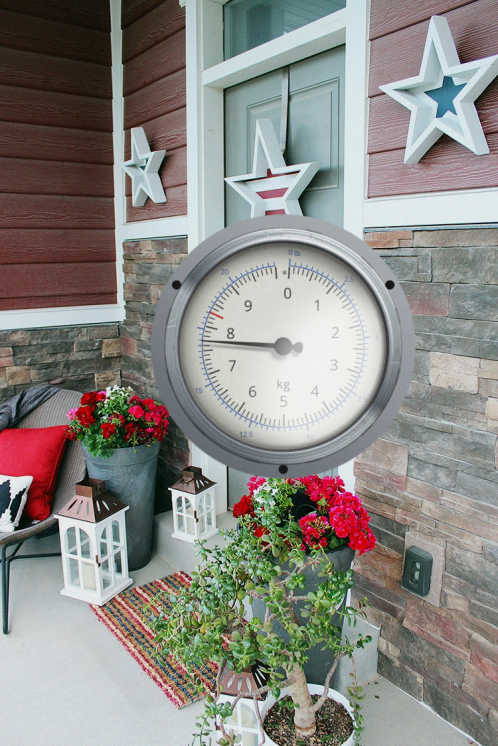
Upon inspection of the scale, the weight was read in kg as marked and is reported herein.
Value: 7.7 kg
